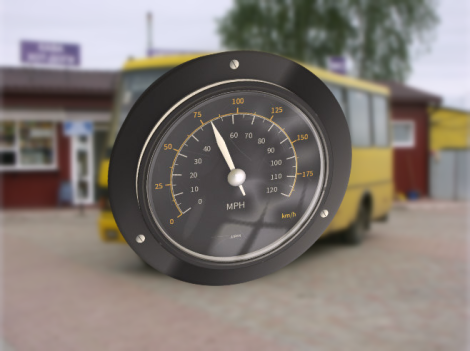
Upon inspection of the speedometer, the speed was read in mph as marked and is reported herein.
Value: 50 mph
